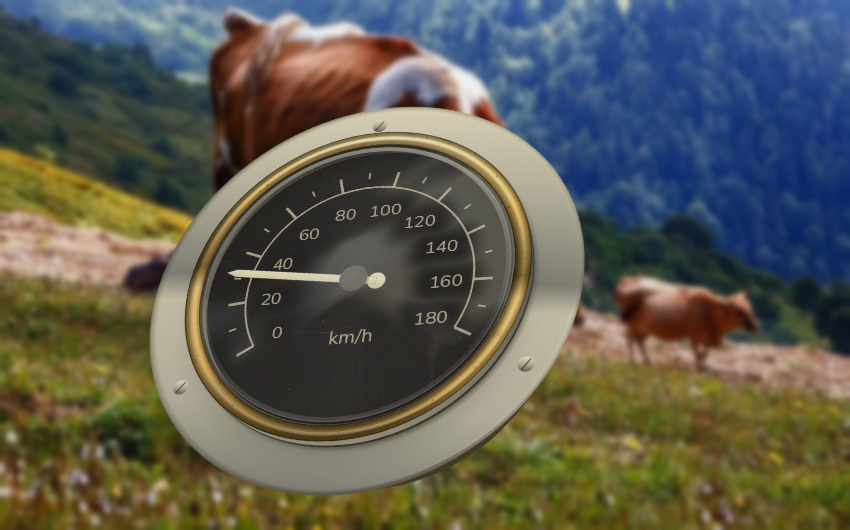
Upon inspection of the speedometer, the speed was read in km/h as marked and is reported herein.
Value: 30 km/h
